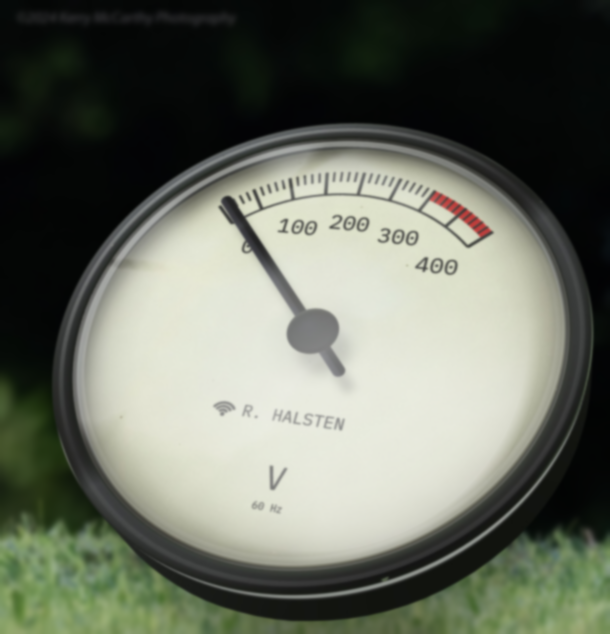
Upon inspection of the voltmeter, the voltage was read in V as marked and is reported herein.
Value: 10 V
